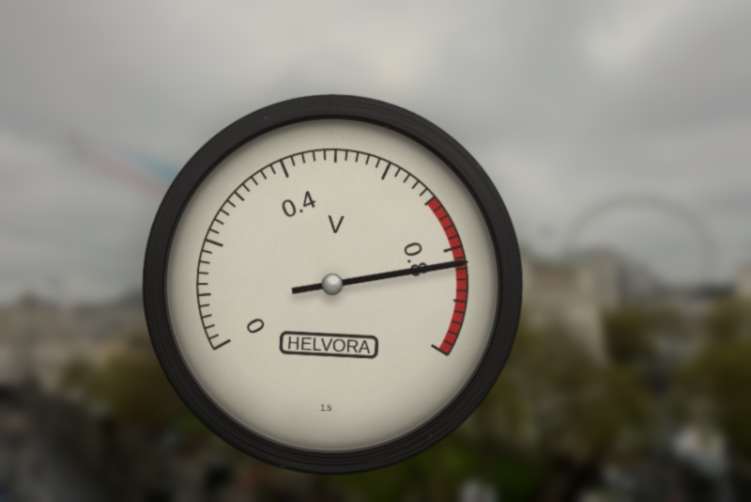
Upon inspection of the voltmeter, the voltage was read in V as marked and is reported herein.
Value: 0.83 V
